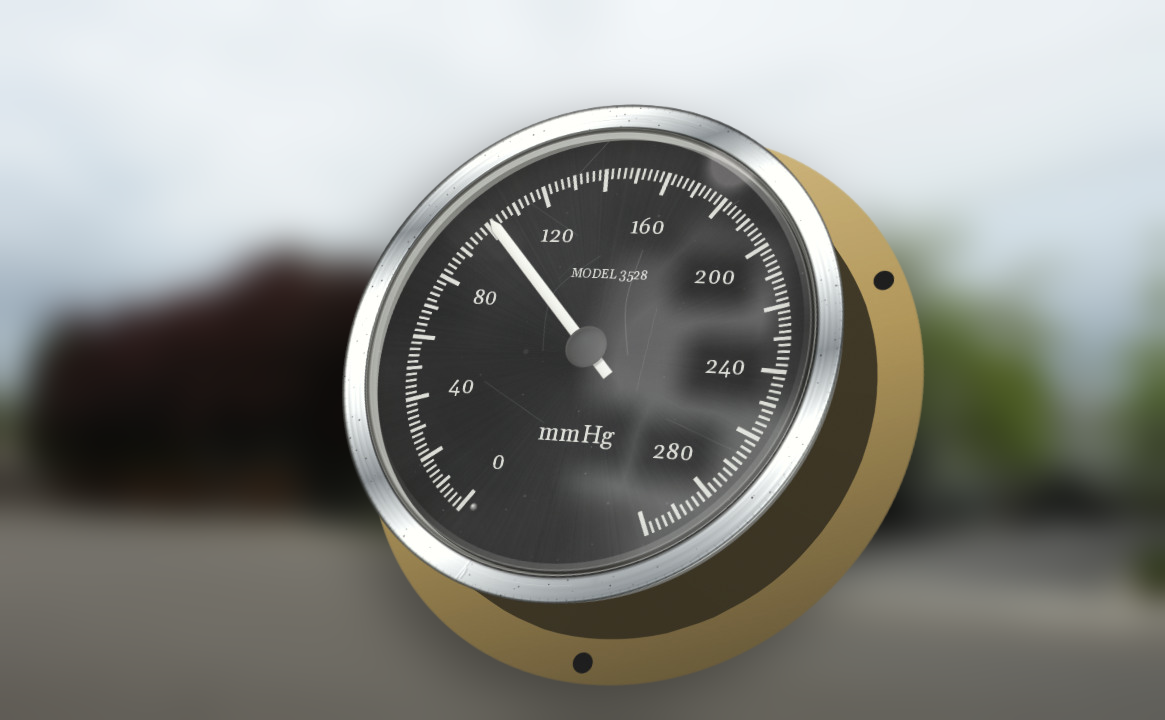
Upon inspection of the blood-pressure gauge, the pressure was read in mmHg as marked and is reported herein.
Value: 102 mmHg
